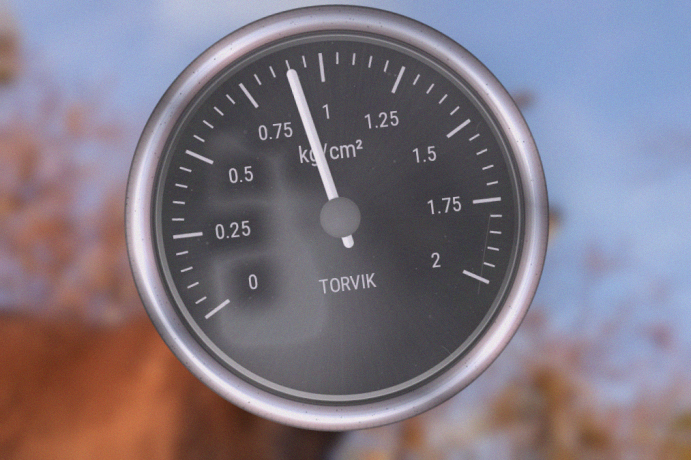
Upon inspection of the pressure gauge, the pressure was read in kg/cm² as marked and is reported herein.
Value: 0.9 kg/cm²
